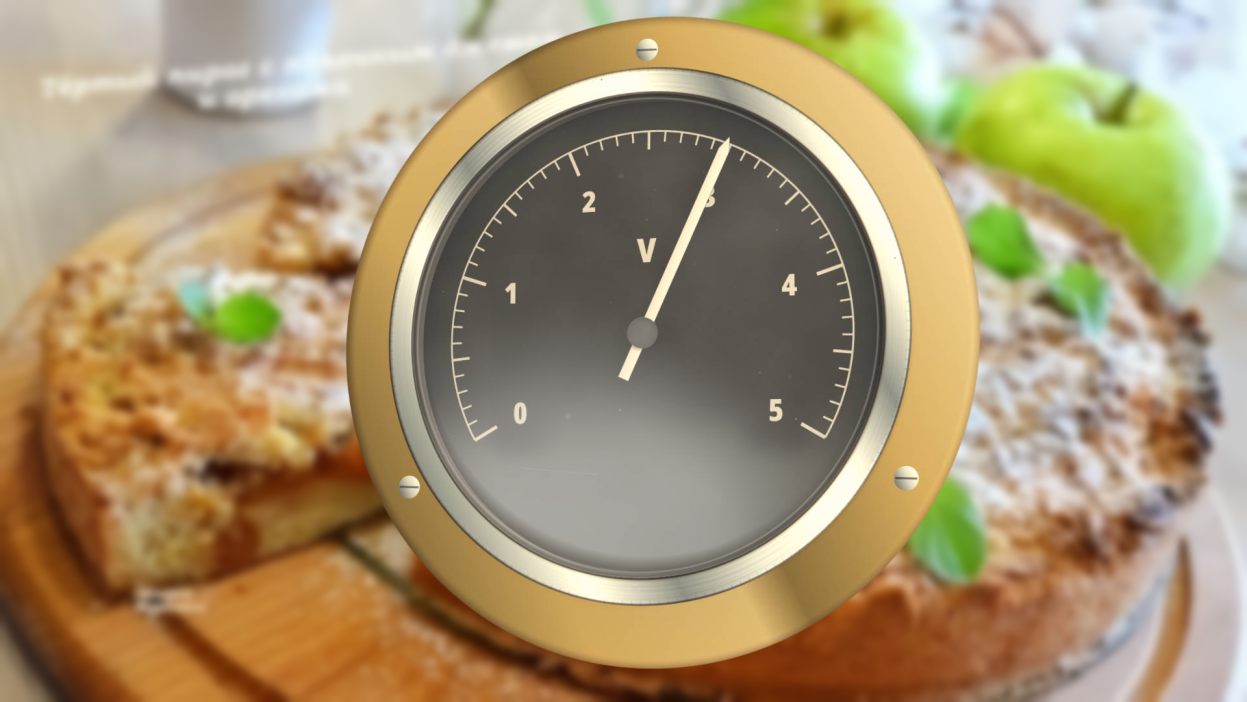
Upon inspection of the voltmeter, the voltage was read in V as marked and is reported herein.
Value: 3 V
